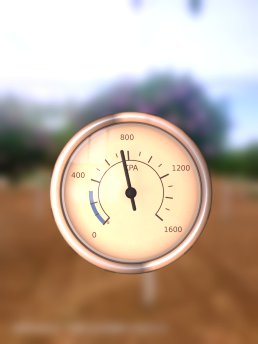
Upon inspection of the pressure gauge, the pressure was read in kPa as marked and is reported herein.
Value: 750 kPa
